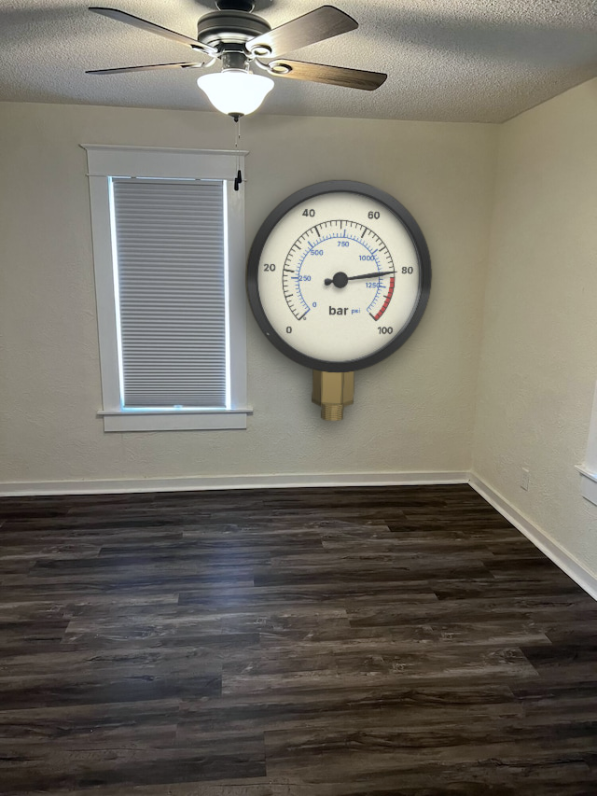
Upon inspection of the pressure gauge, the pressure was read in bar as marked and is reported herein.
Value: 80 bar
